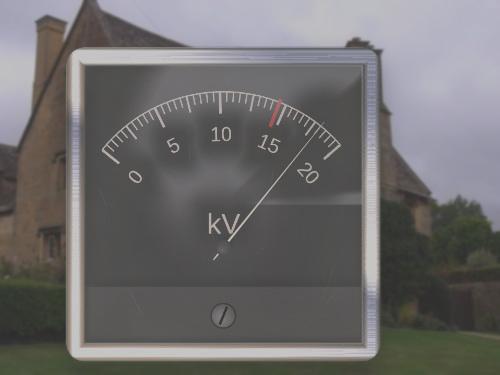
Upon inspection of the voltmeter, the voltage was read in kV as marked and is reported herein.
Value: 18 kV
